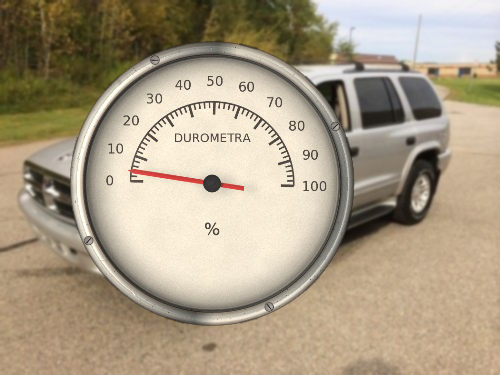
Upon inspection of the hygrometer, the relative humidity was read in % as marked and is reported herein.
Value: 4 %
